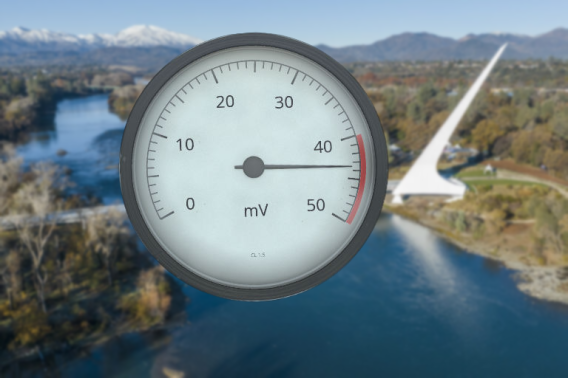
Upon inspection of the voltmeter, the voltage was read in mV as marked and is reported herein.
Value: 43.5 mV
